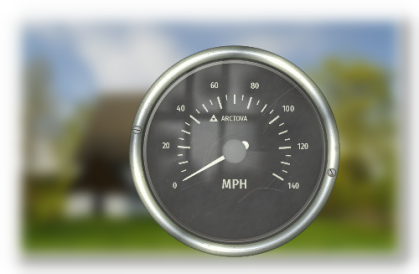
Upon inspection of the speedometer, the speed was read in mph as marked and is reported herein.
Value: 0 mph
